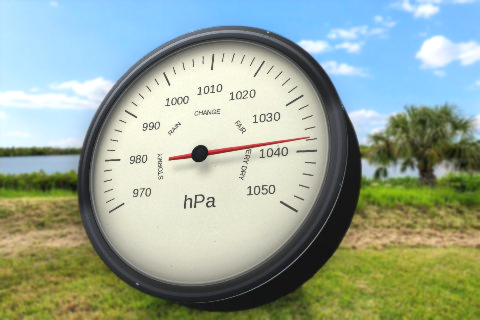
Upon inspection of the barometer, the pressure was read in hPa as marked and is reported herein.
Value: 1038 hPa
